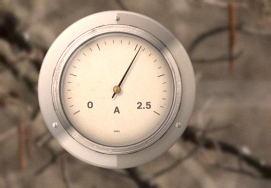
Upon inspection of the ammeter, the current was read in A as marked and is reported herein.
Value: 1.55 A
